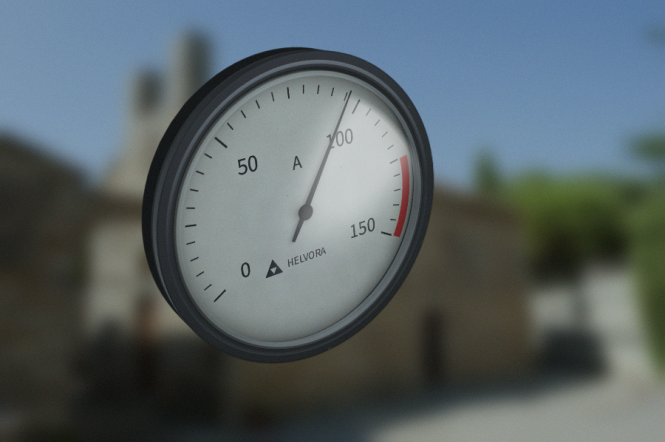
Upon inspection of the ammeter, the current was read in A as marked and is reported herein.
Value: 95 A
